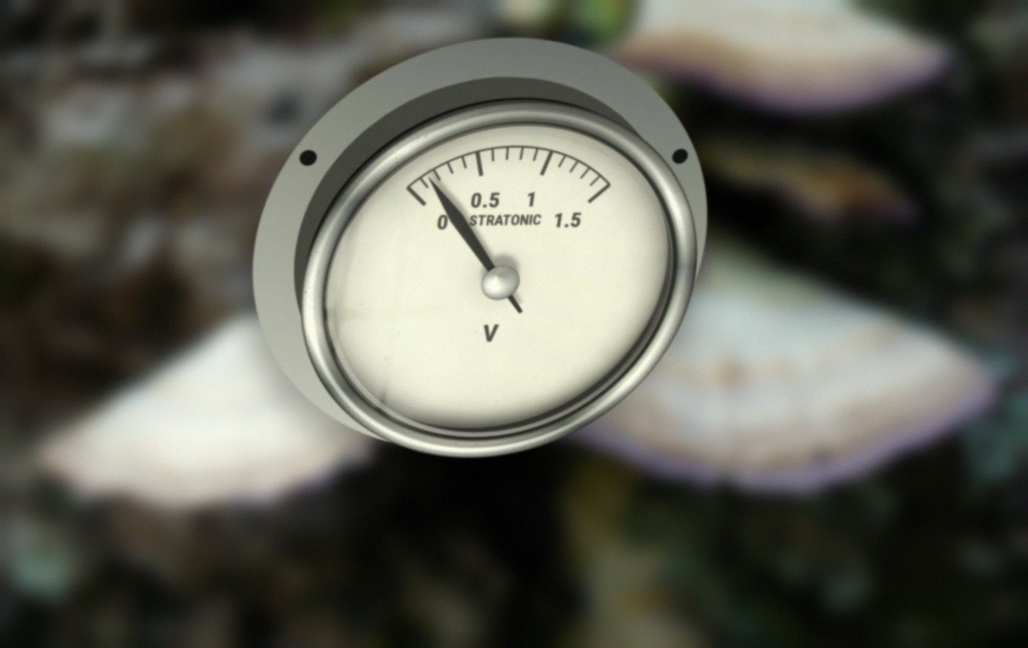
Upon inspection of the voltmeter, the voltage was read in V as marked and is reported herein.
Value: 0.15 V
